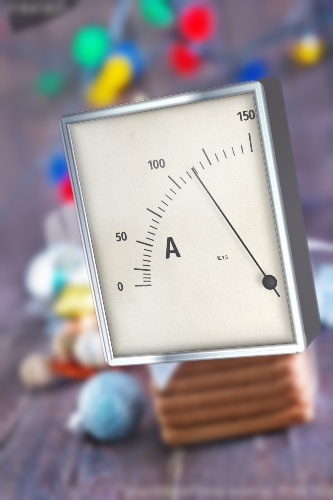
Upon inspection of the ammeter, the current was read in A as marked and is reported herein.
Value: 115 A
